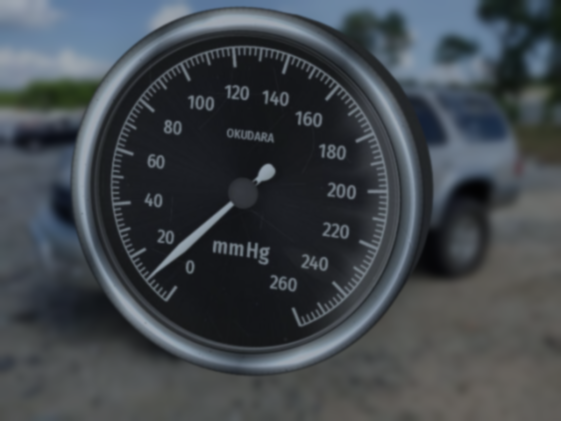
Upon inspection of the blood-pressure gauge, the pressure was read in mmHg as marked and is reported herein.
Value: 10 mmHg
